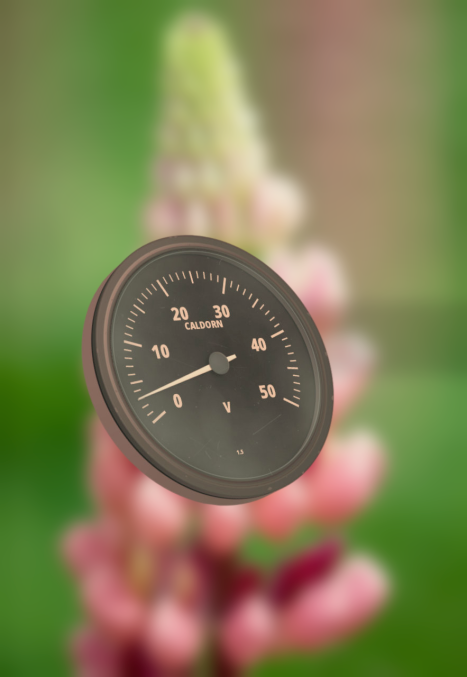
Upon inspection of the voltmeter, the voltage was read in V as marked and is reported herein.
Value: 3 V
